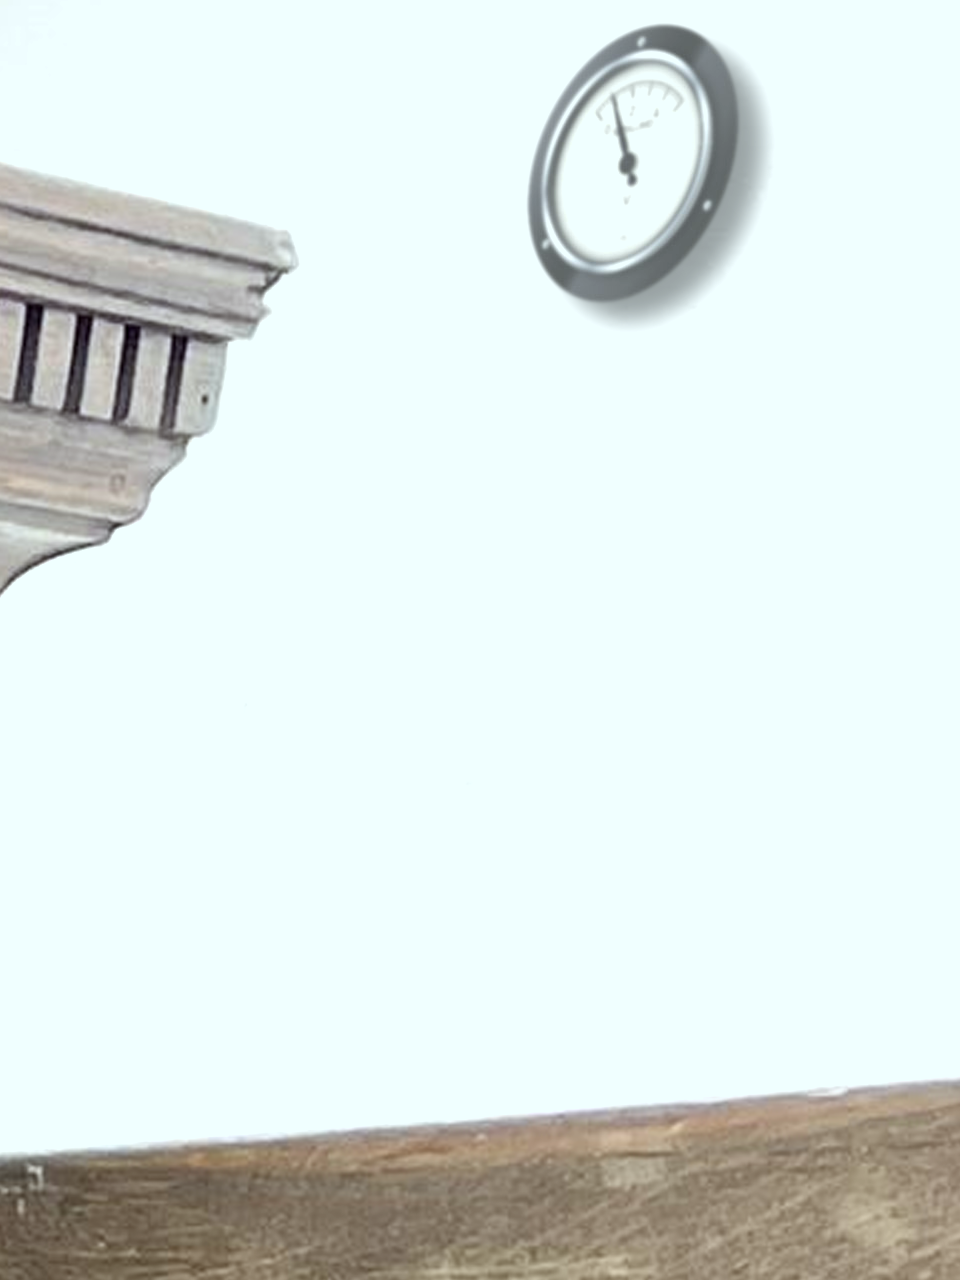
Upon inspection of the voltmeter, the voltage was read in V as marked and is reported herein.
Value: 1 V
